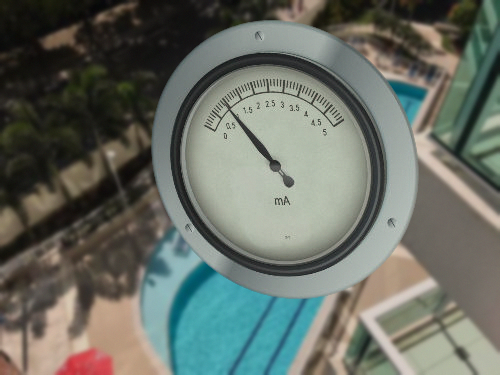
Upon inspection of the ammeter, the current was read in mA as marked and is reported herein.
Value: 1 mA
